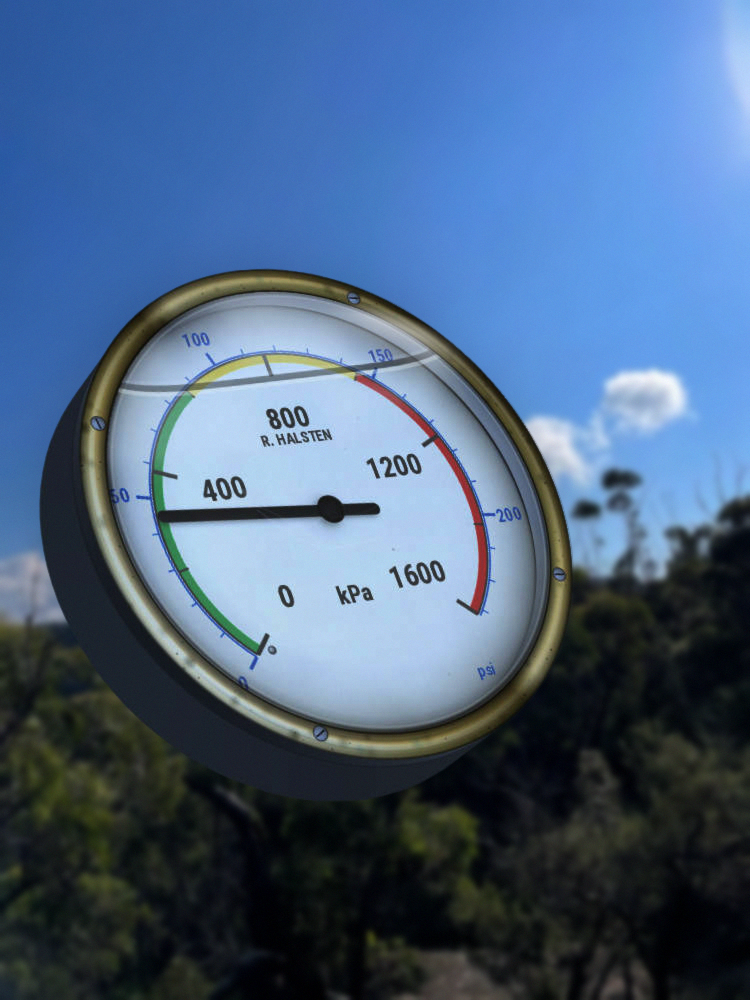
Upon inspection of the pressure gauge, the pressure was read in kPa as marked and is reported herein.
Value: 300 kPa
